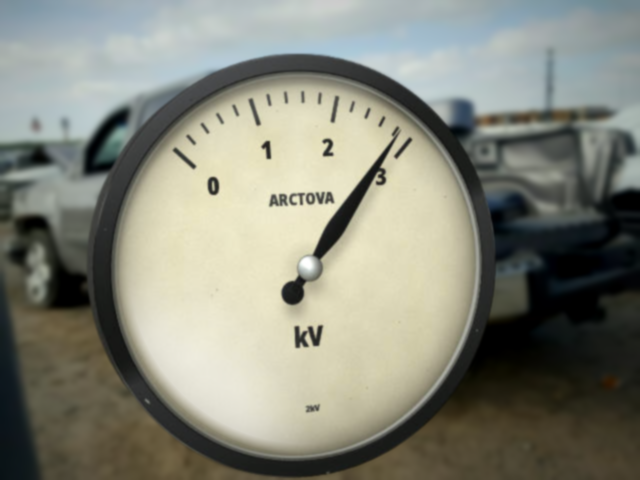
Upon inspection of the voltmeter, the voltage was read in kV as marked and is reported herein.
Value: 2.8 kV
